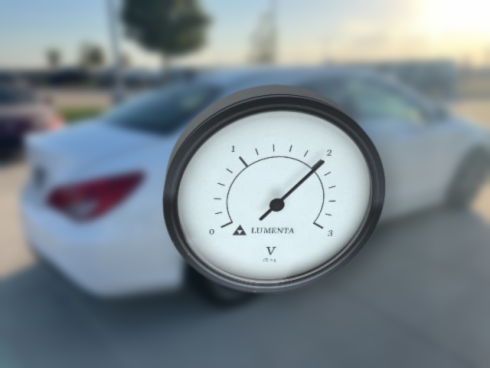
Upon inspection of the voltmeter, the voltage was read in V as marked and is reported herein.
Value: 2 V
